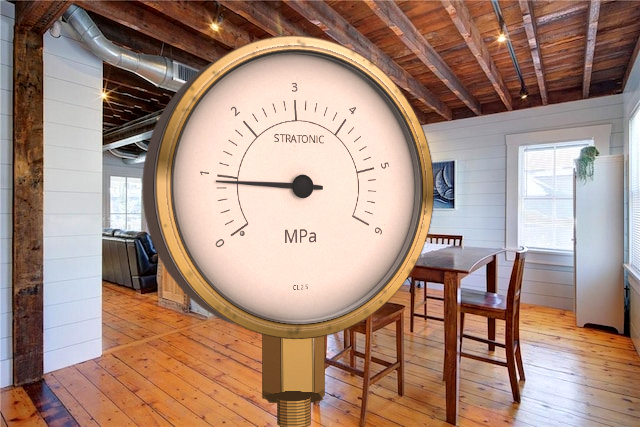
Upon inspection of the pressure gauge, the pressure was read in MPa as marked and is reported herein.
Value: 0.9 MPa
